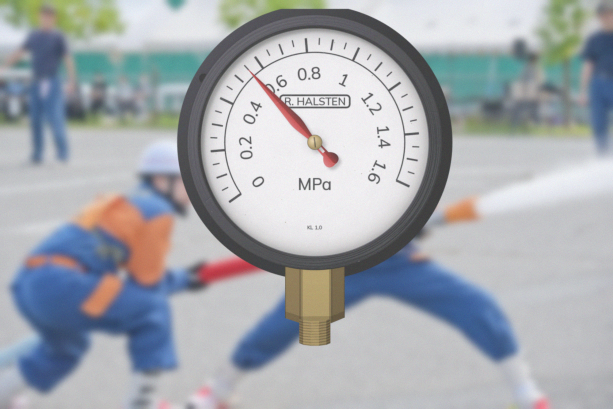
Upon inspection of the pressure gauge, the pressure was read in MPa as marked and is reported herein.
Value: 0.55 MPa
